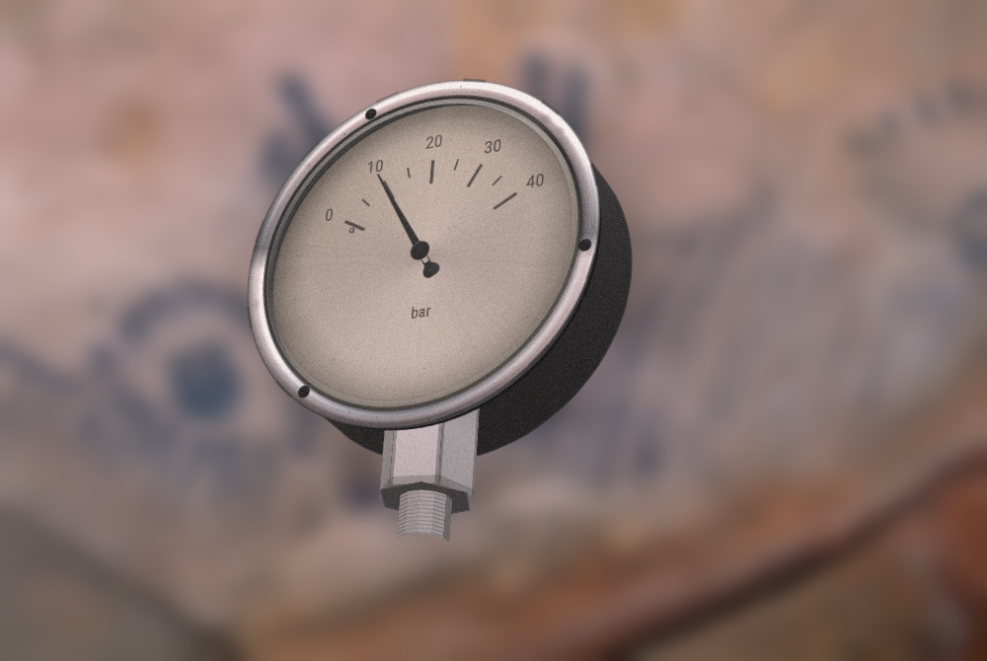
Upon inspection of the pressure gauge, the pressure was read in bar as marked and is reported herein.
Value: 10 bar
